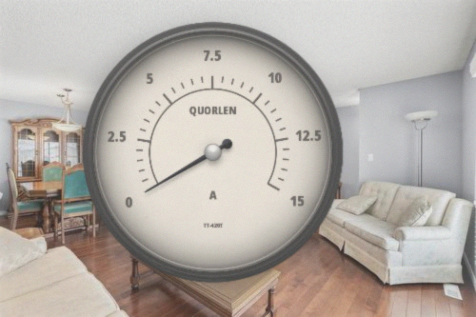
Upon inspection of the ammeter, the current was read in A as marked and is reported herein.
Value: 0 A
